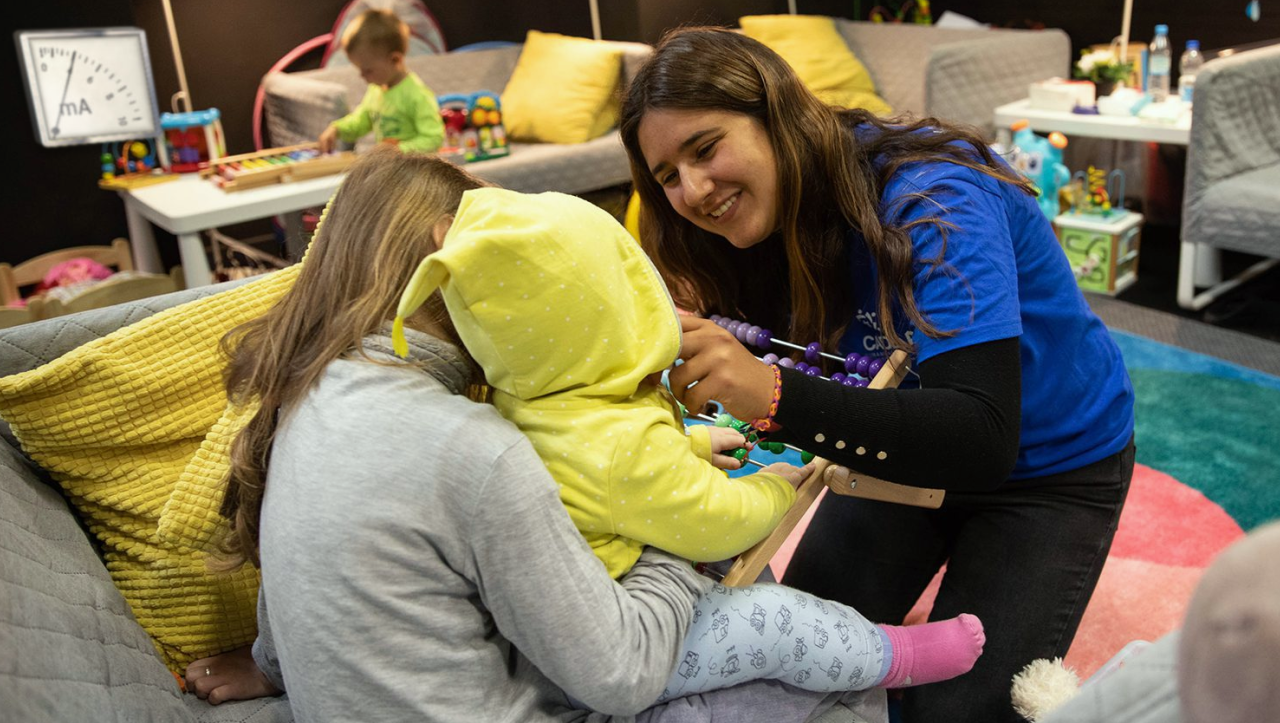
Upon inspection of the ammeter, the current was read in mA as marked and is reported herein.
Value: 4 mA
